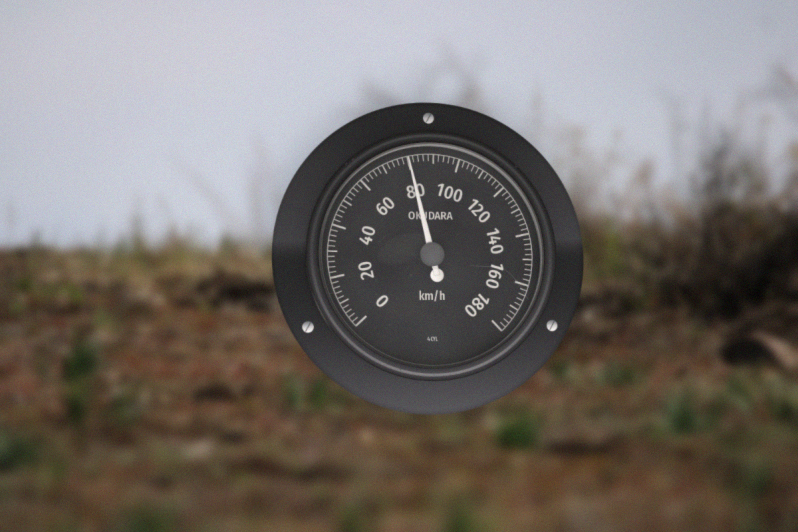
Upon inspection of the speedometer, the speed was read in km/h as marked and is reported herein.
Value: 80 km/h
